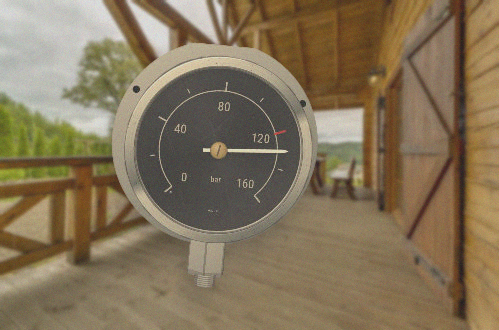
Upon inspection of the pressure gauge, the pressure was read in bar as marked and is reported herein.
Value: 130 bar
